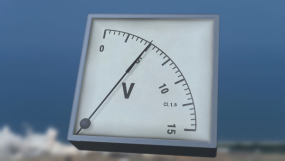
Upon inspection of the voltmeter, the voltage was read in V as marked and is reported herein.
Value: 5 V
